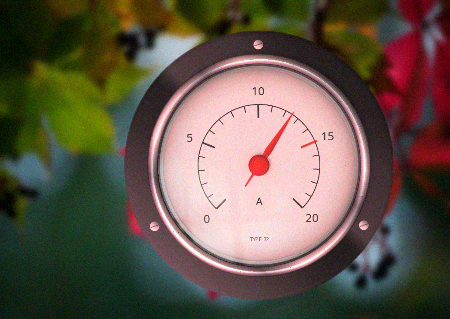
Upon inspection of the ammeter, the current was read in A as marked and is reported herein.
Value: 12.5 A
